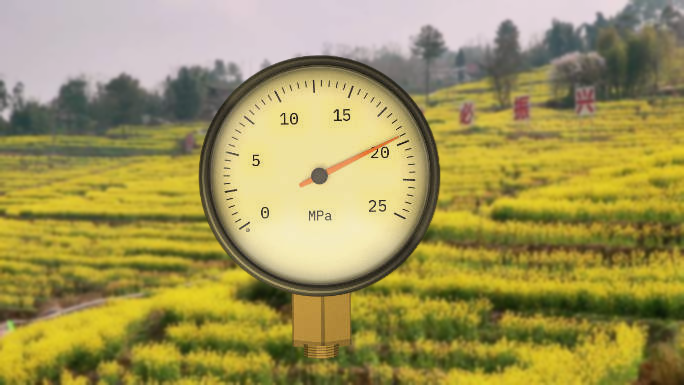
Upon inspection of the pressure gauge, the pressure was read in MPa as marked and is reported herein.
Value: 19.5 MPa
